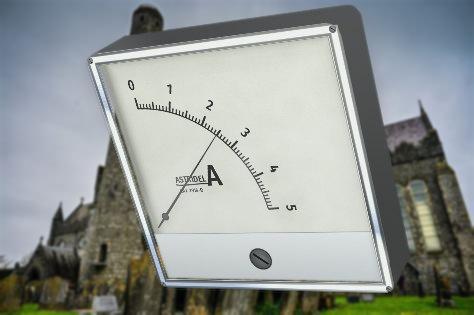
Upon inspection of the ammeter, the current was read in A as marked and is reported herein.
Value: 2.5 A
